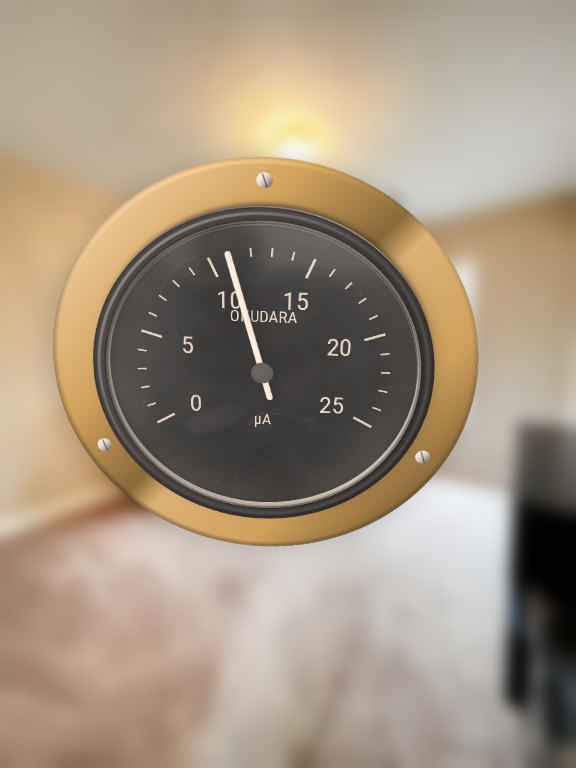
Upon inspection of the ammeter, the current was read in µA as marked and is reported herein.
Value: 11 µA
